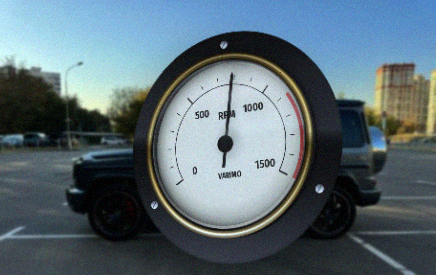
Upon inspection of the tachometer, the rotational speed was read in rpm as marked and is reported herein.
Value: 800 rpm
